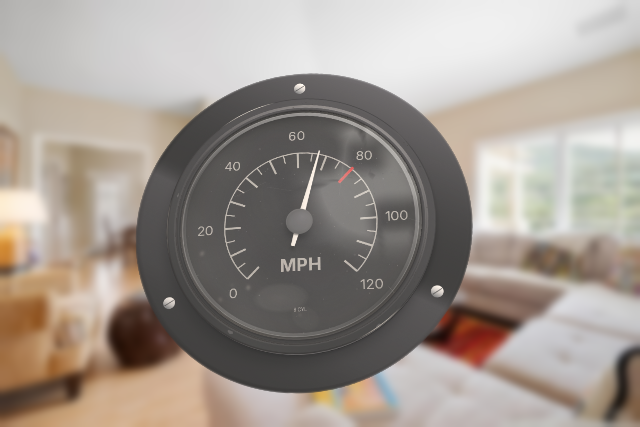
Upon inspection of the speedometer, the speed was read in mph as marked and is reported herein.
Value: 67.5 mph
